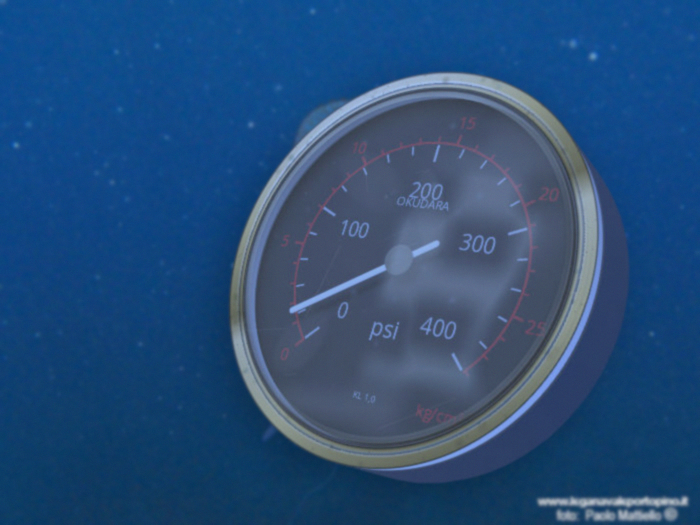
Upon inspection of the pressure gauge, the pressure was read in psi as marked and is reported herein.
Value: 20 psi
